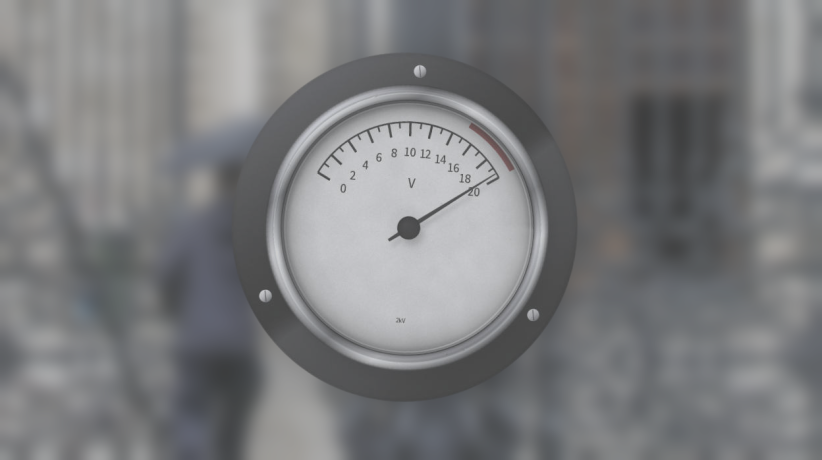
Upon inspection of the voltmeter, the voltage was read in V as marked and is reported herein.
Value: 19.5 V
